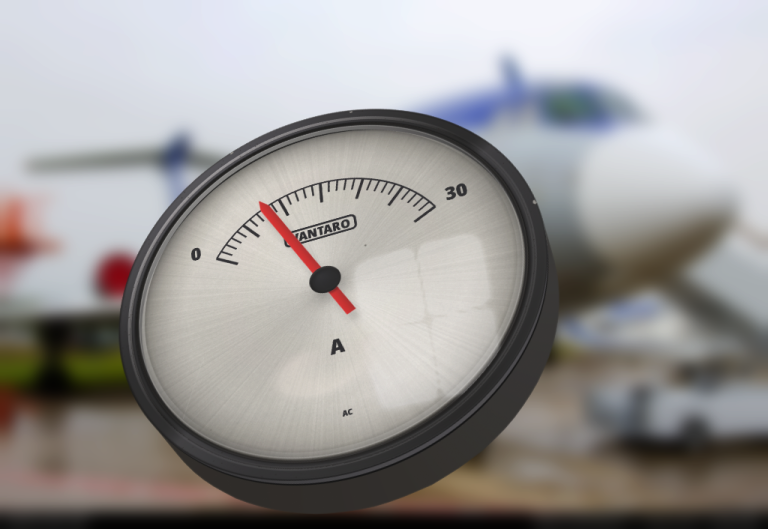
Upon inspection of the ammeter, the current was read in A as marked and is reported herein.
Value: 8 A
